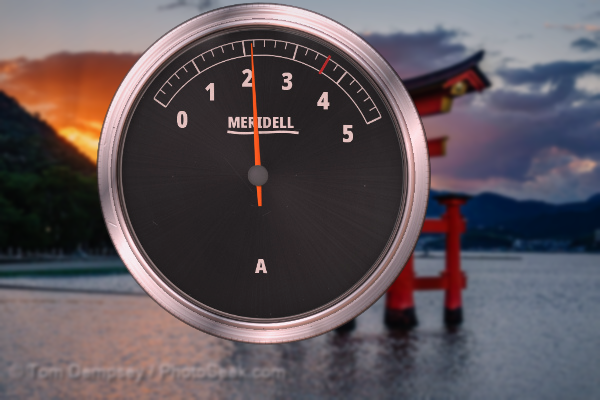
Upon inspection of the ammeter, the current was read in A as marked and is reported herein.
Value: 2.2 A
